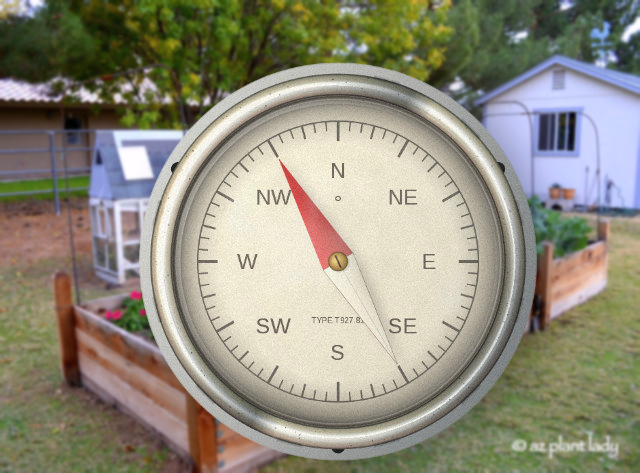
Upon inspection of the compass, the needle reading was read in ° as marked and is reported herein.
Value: 330 °
